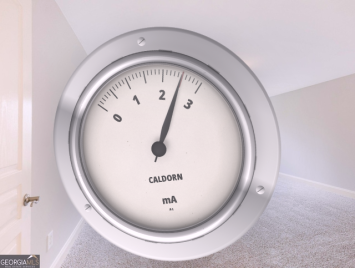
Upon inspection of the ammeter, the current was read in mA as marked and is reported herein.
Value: 2.5 mA
